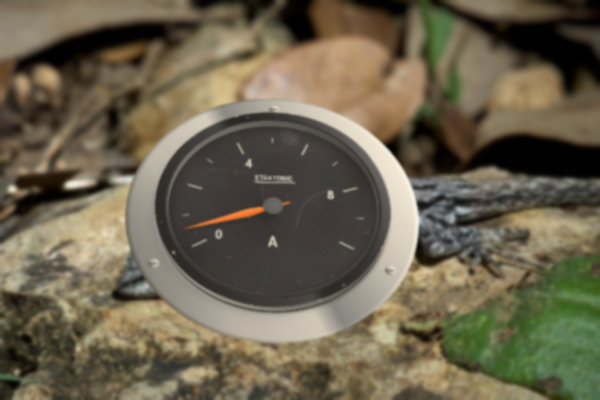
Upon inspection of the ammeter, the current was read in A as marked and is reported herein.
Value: 0.5 A
